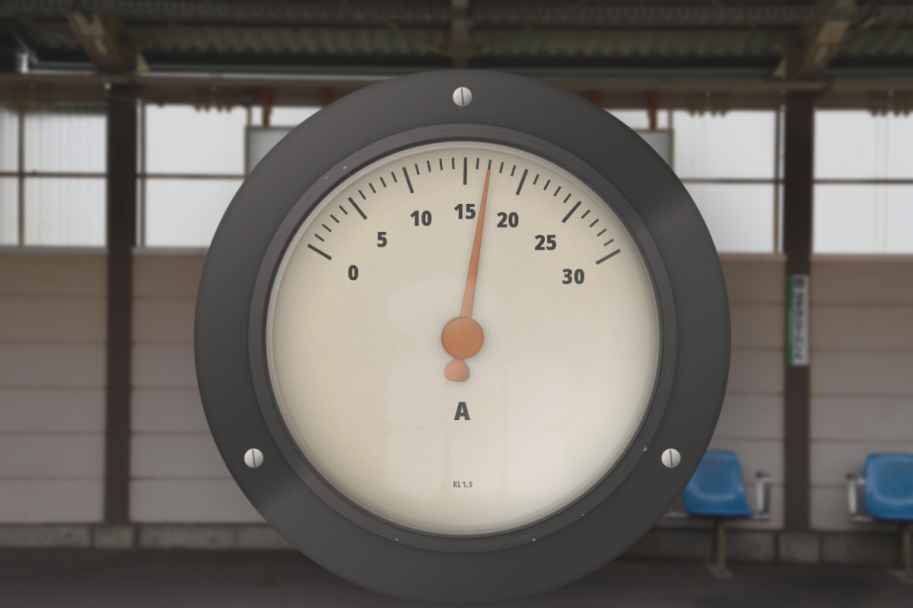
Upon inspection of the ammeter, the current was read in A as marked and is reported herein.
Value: 17 A
